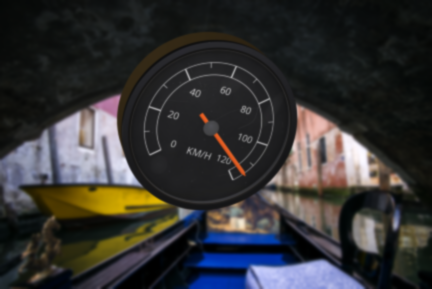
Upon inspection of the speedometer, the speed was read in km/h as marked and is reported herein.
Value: 115 km/h
